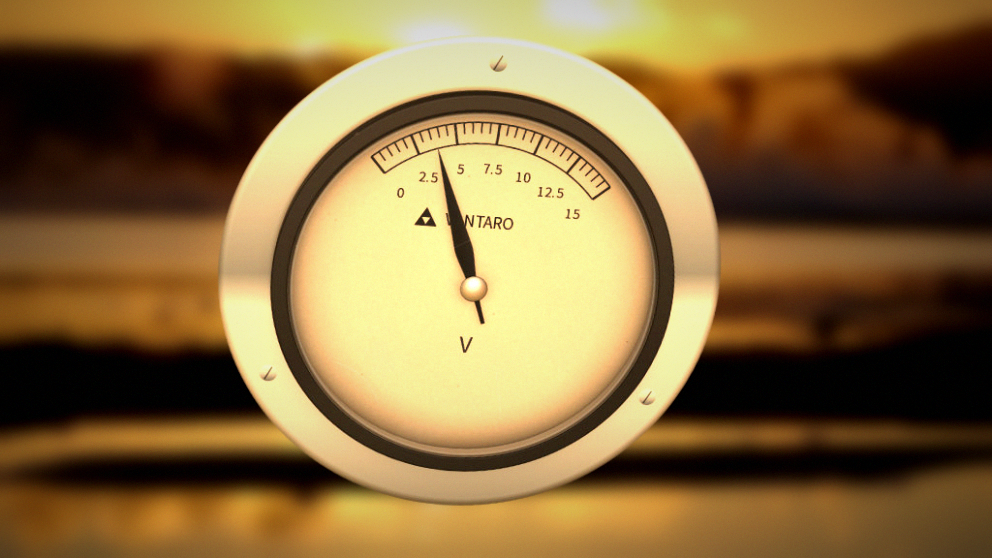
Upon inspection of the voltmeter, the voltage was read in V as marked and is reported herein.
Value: 3.75 V
